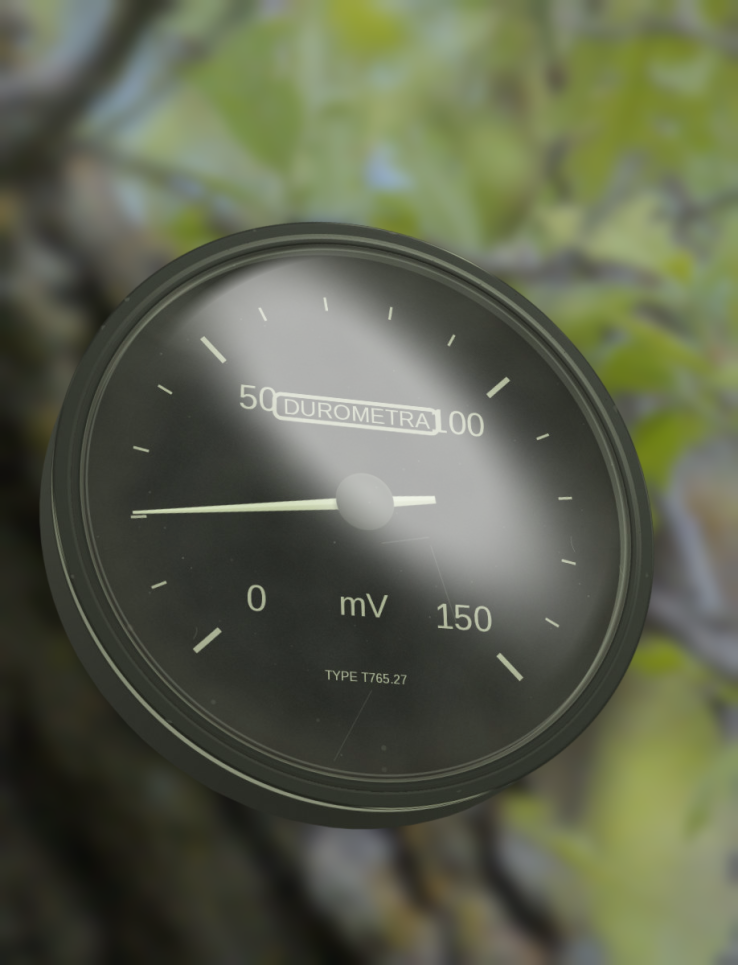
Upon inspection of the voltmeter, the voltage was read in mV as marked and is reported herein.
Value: 20 mV
